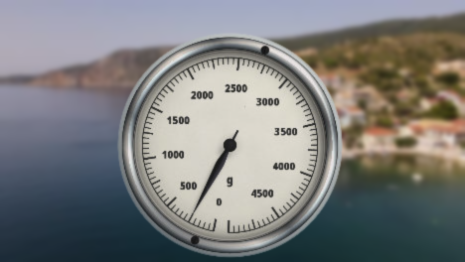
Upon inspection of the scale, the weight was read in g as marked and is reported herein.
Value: 250 g
